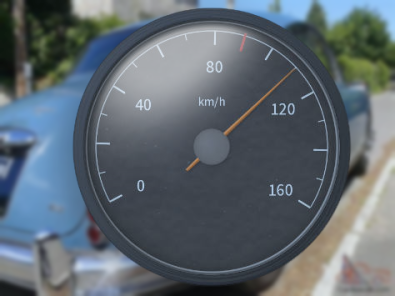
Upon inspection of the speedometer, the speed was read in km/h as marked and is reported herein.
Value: 110 km/h
